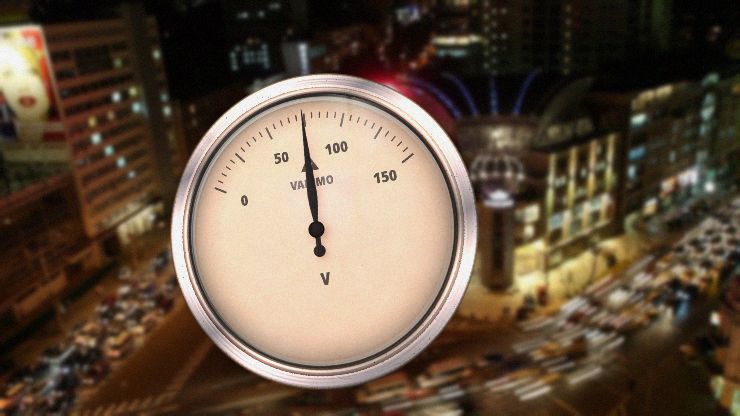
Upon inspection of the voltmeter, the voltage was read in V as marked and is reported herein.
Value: 75 V
